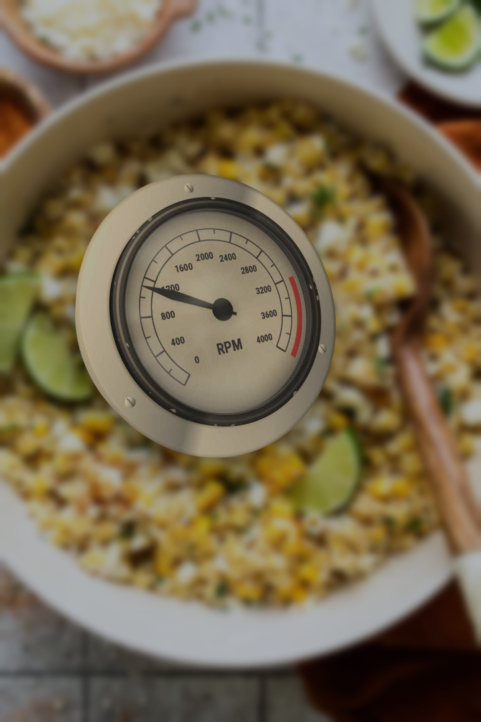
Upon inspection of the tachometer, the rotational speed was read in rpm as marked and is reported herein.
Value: 1100 rpm
